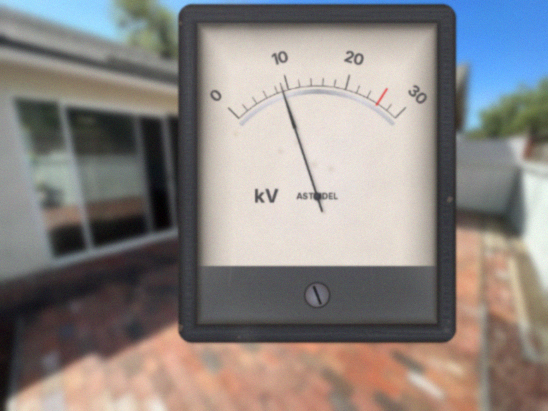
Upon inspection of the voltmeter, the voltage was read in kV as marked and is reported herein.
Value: 9 kV
